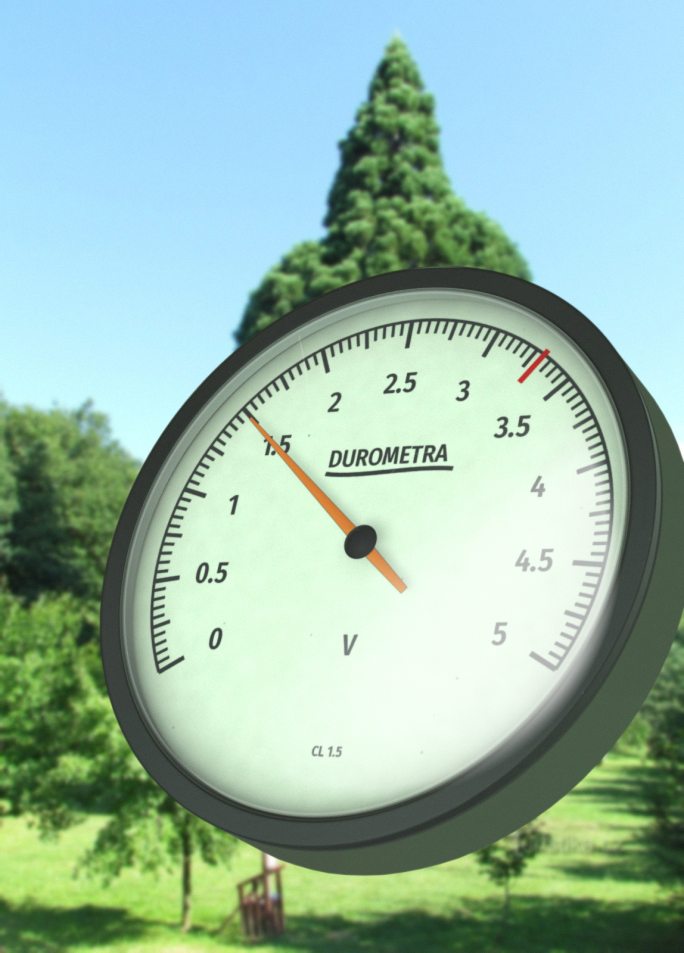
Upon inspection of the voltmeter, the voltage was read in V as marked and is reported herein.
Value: 1.5 V
